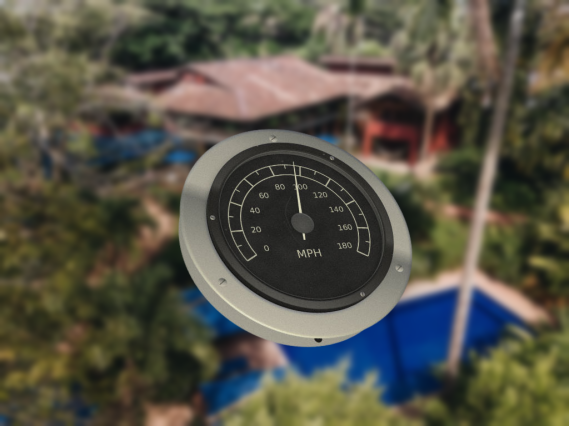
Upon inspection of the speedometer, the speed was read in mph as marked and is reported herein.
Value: 95 mph
